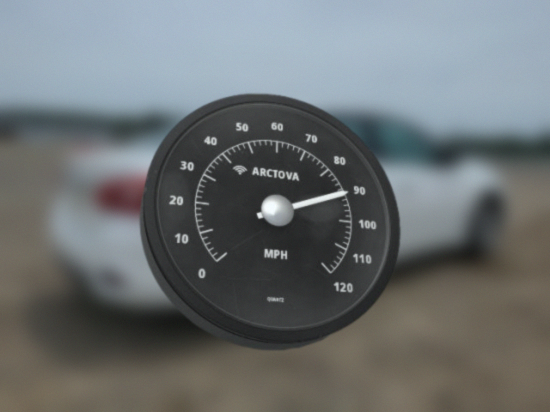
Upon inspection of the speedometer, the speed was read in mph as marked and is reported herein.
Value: 90 mph
